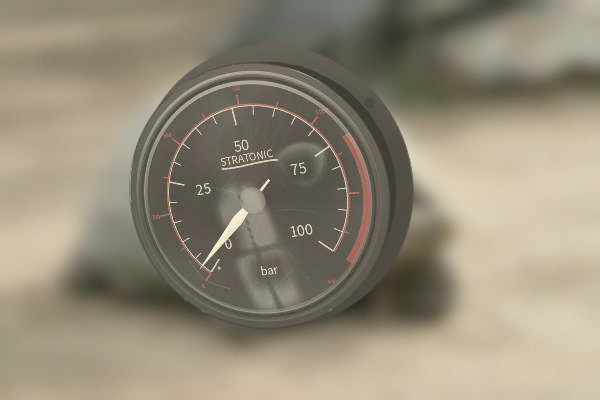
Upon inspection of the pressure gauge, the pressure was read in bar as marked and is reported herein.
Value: 2.5 bar
